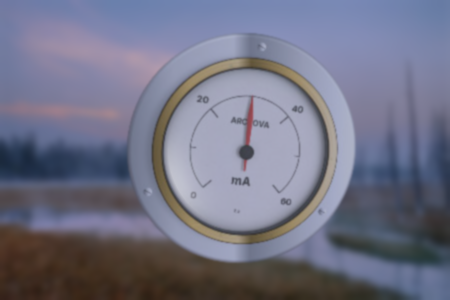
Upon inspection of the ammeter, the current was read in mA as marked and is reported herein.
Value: 30 mA
